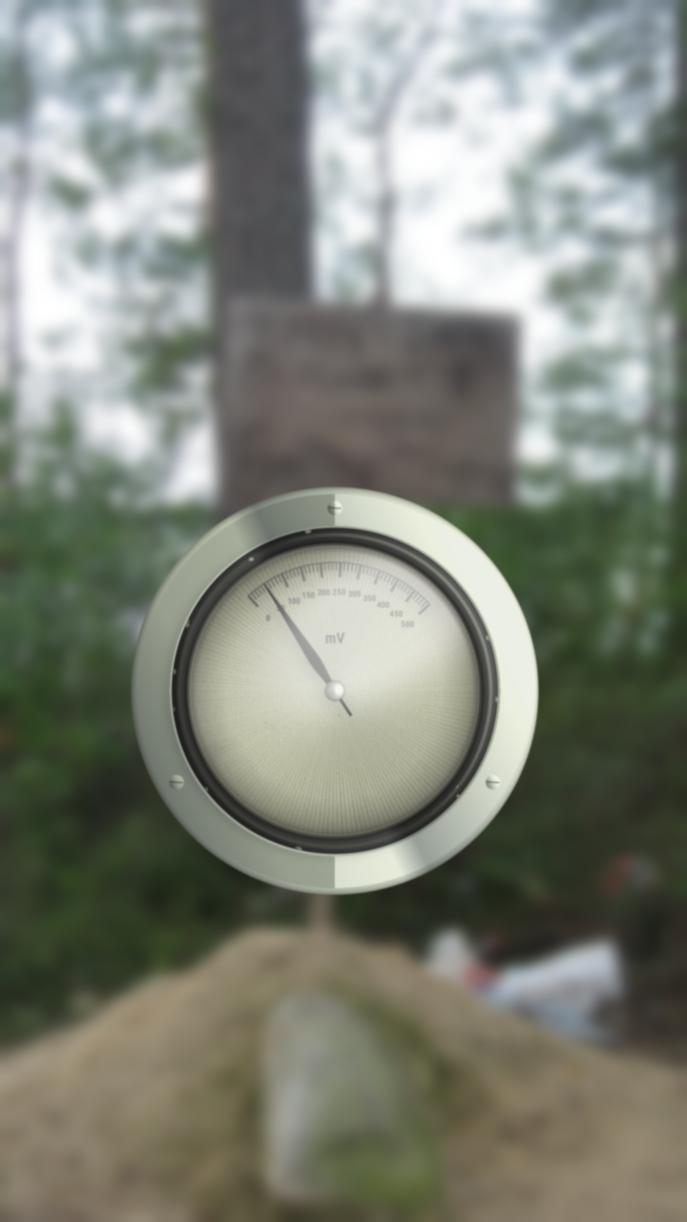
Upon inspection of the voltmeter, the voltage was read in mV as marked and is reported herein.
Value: 50 mV
